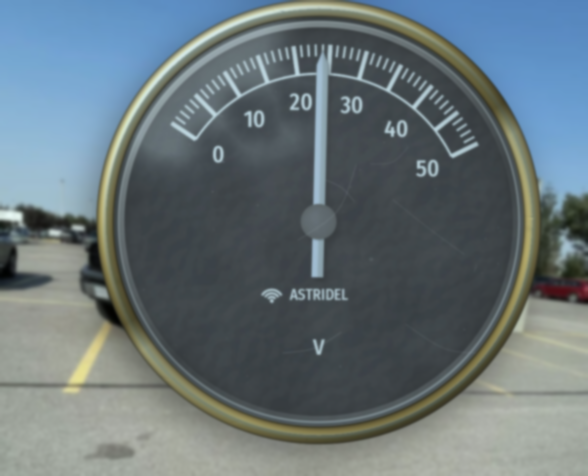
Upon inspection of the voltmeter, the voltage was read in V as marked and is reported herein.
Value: 24 V
